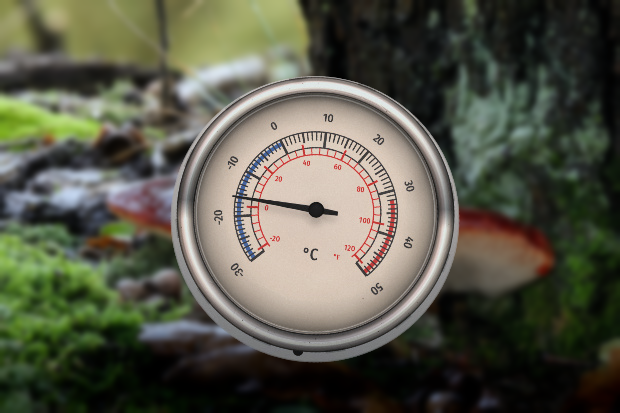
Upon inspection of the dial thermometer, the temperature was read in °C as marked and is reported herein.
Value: -16 °C
